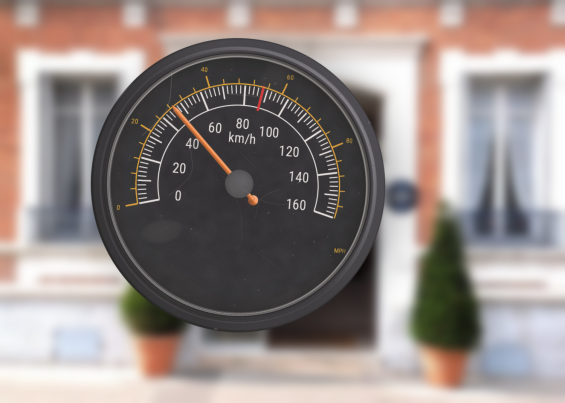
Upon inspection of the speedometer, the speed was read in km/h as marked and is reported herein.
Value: 46 km/h
